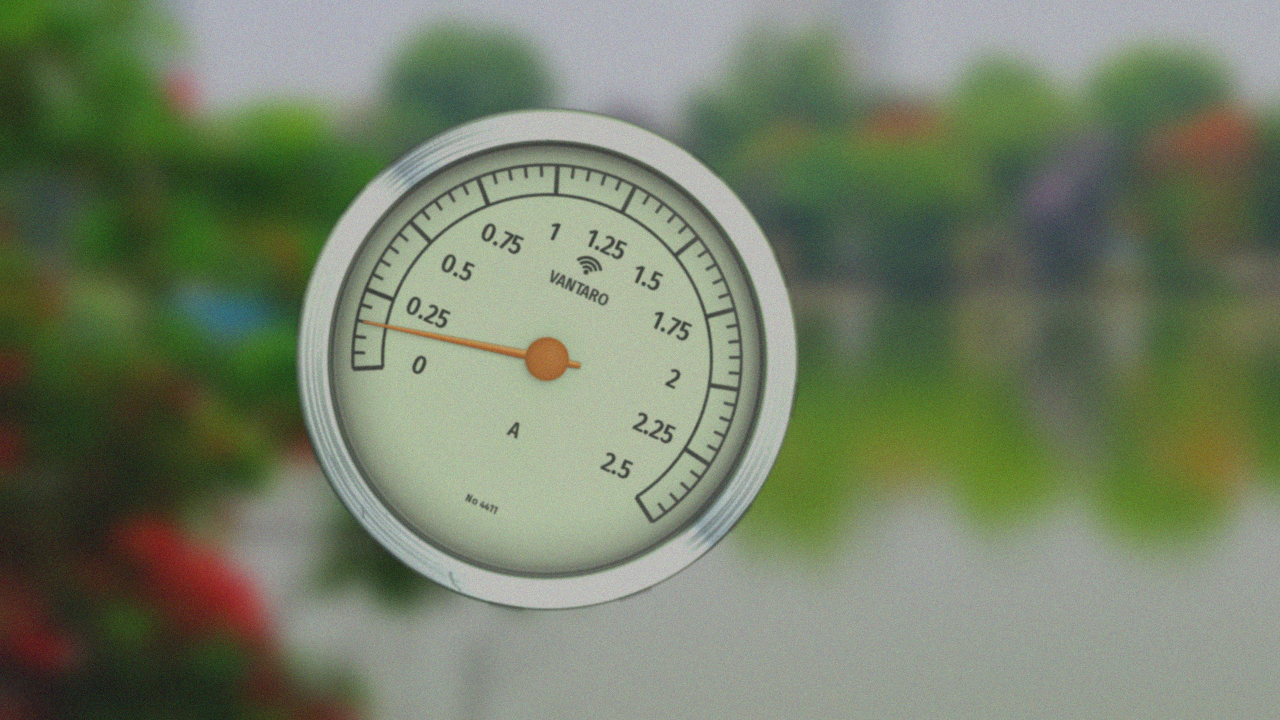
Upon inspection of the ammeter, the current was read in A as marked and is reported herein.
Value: 0.15 A
